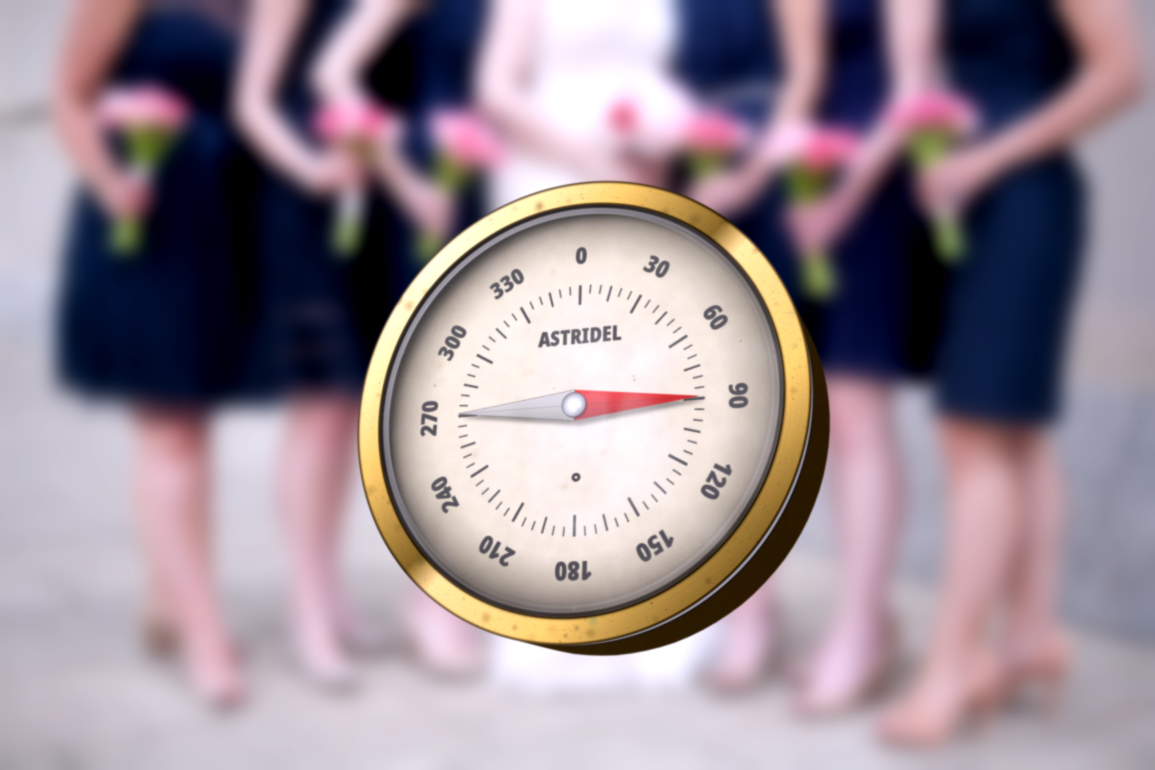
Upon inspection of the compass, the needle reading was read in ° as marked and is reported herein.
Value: 90 °
